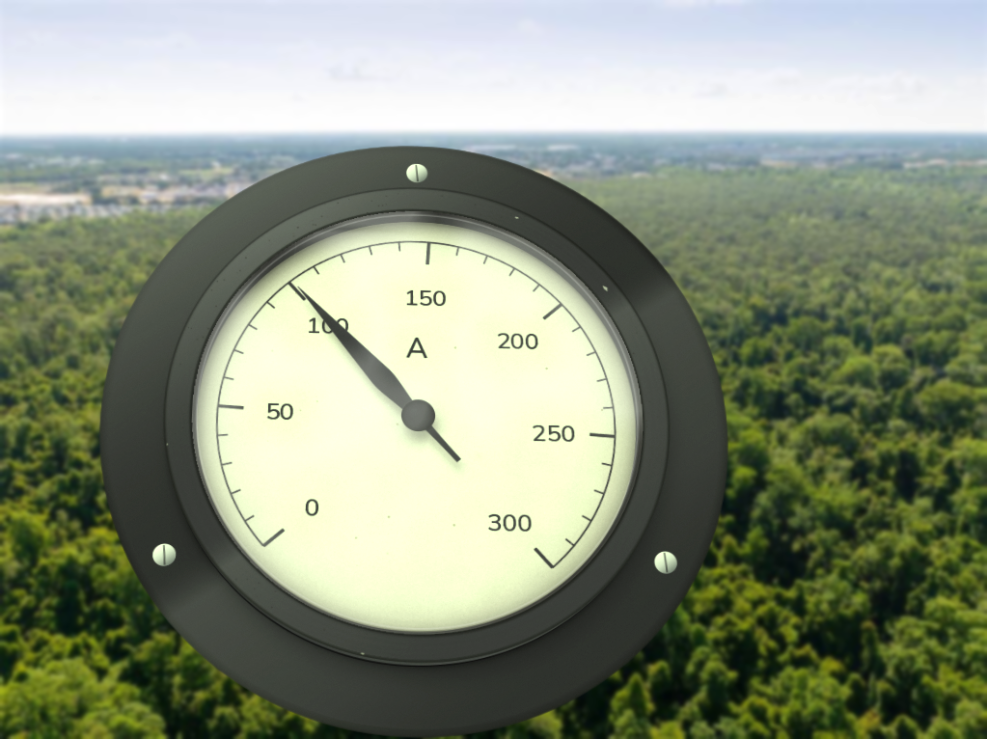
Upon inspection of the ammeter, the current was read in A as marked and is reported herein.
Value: 100 A
